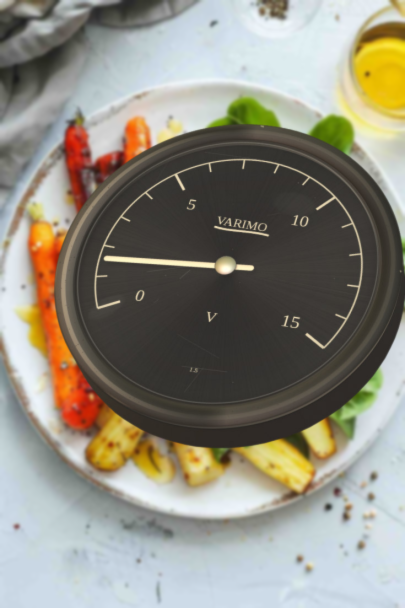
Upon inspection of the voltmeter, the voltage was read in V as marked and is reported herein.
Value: 1.5 V
